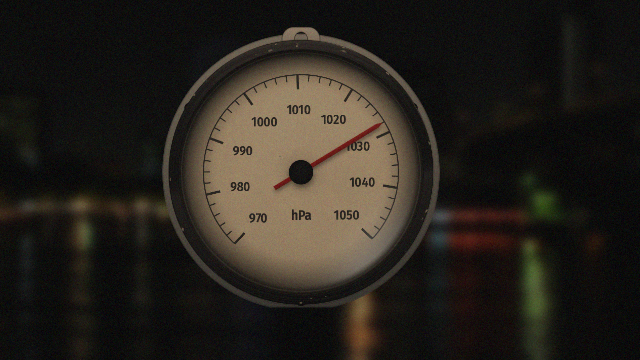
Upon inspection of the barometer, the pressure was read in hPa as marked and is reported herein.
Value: 1028 hPa
